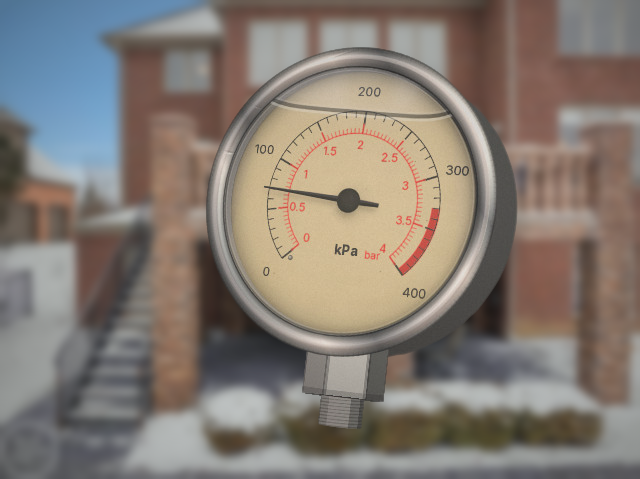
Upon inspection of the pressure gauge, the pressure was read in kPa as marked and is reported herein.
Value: 70 kPa
